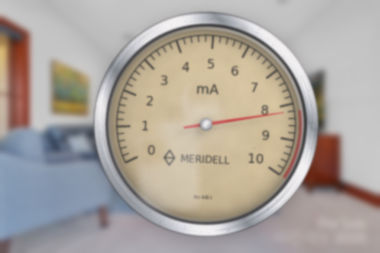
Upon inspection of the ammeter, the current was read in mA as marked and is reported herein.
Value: 8.2 mA
